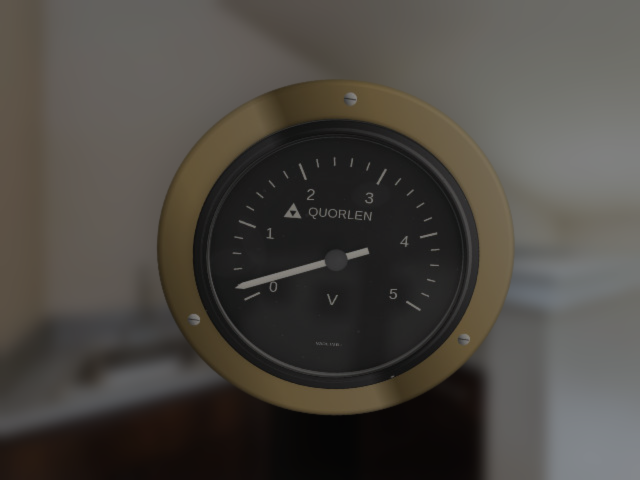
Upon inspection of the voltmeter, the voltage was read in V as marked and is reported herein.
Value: 0.2 V
